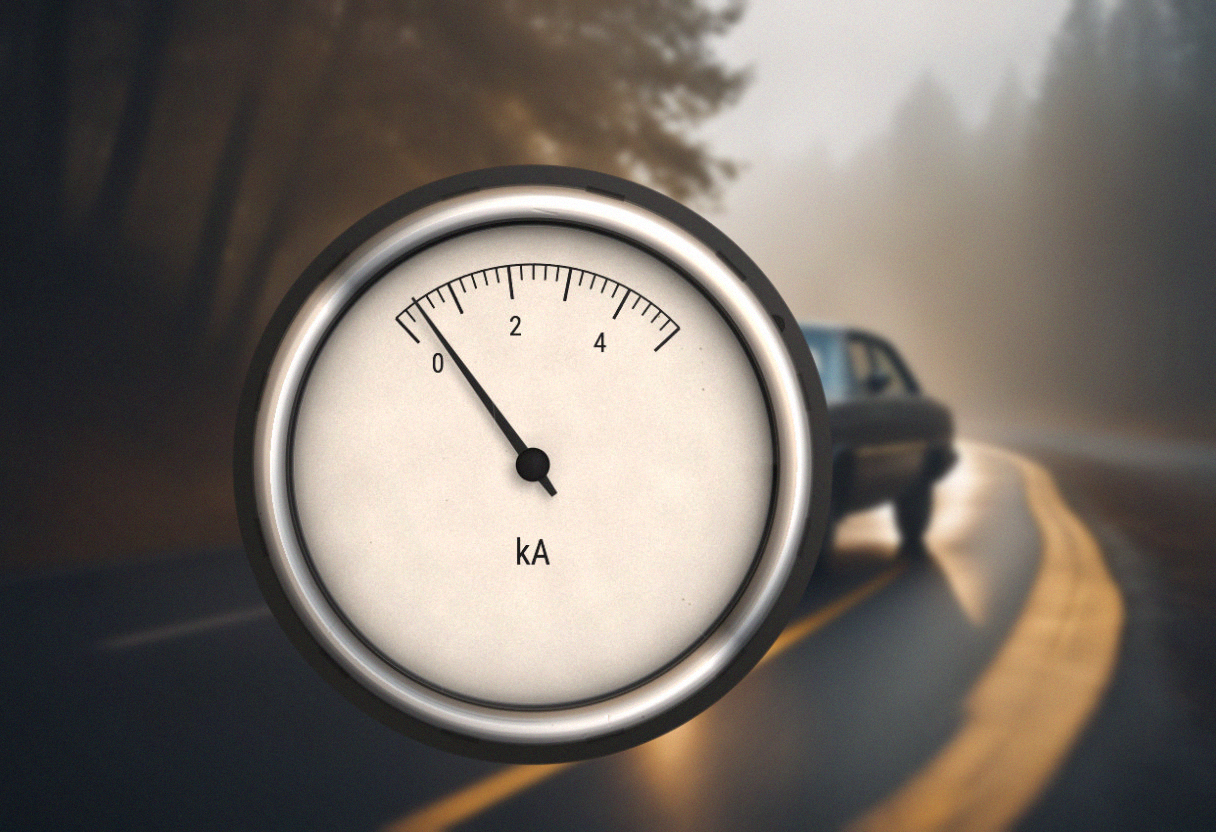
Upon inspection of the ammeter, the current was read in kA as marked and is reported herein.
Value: 0.4 kA
